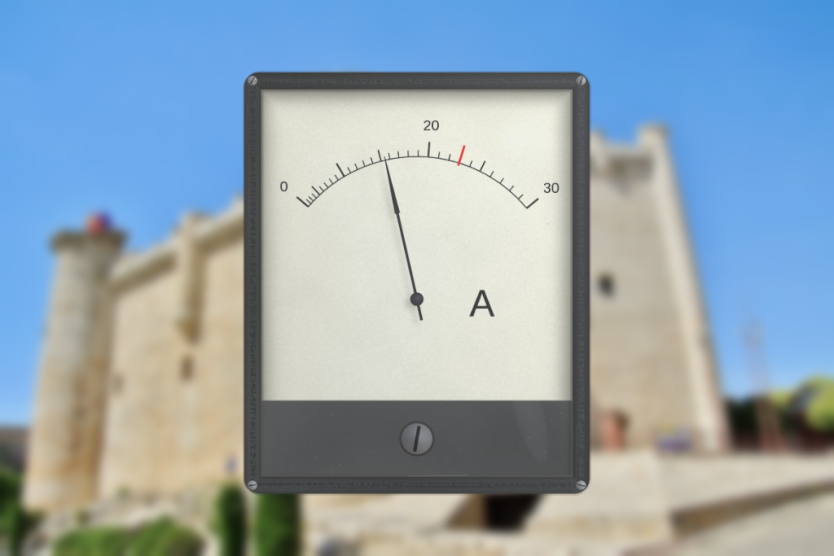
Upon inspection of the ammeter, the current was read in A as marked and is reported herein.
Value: 15.5 A
